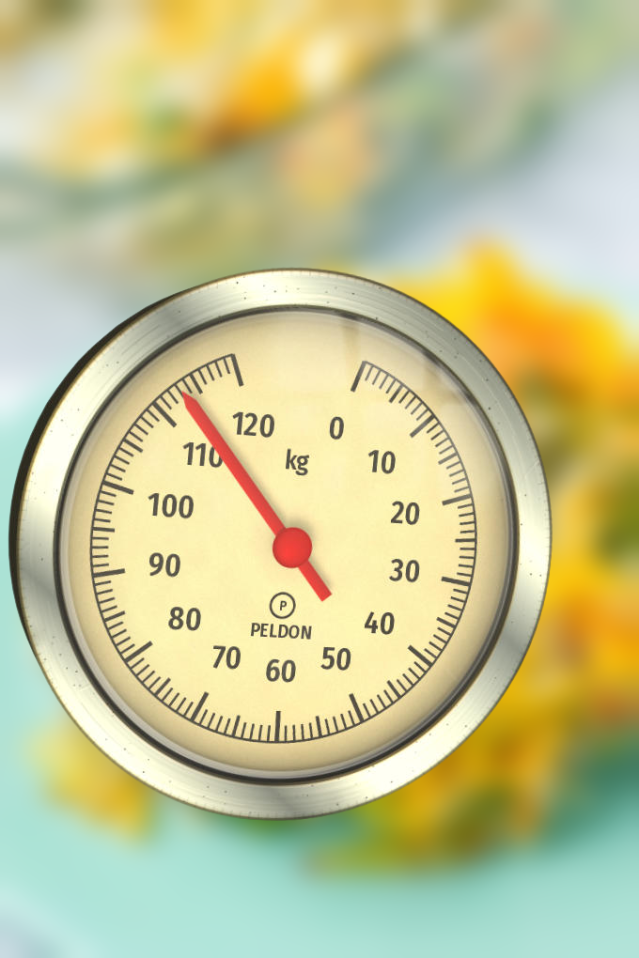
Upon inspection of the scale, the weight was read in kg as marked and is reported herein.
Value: 113 kg
